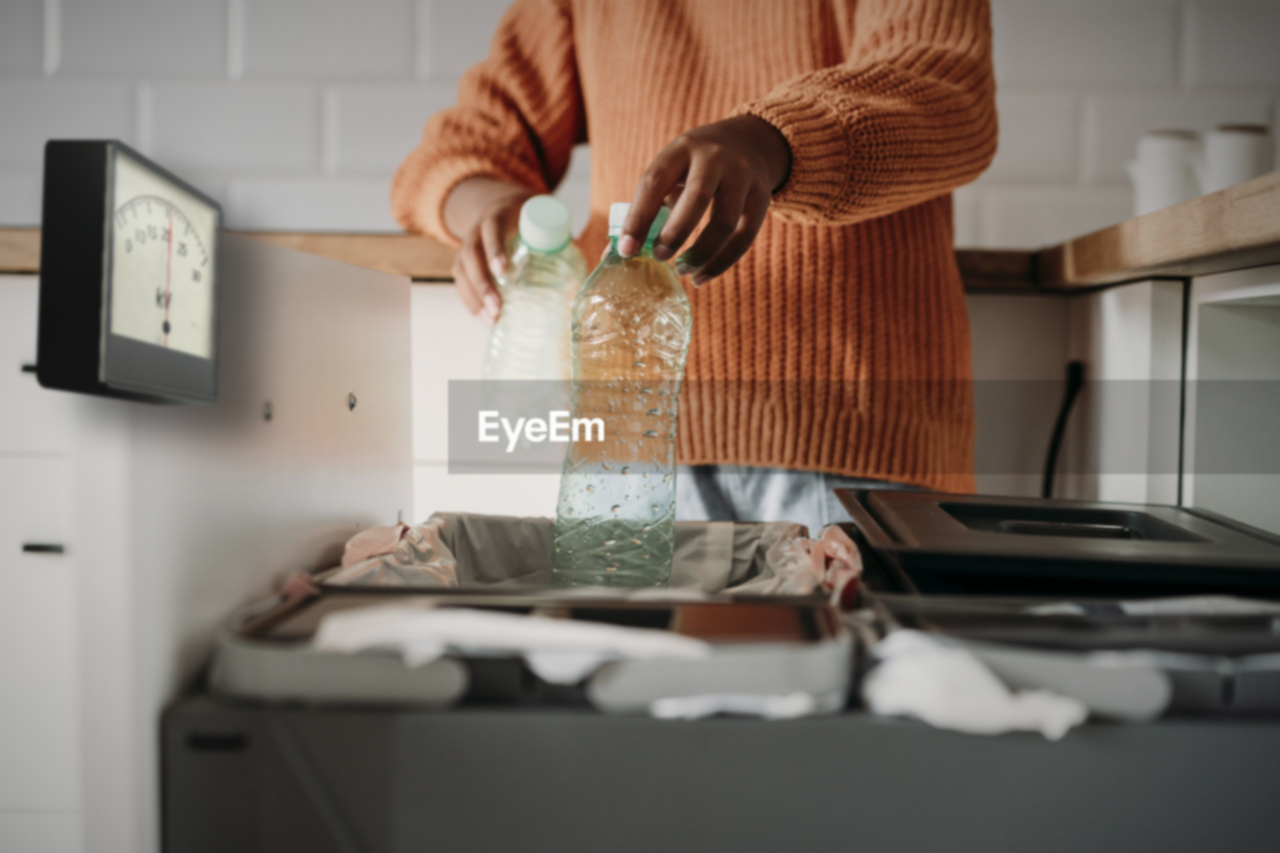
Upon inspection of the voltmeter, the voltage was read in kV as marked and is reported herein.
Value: 20 kV
